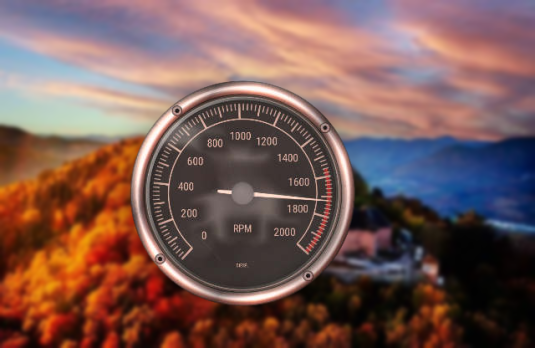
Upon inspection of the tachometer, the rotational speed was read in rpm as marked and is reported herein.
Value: 1720 rpm
